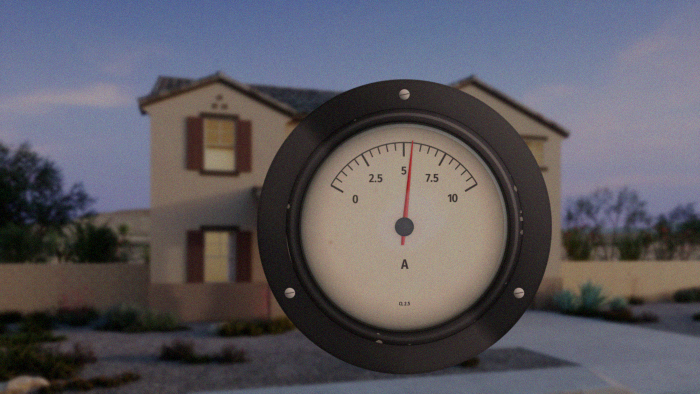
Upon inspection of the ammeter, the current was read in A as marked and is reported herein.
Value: 5.5 A
